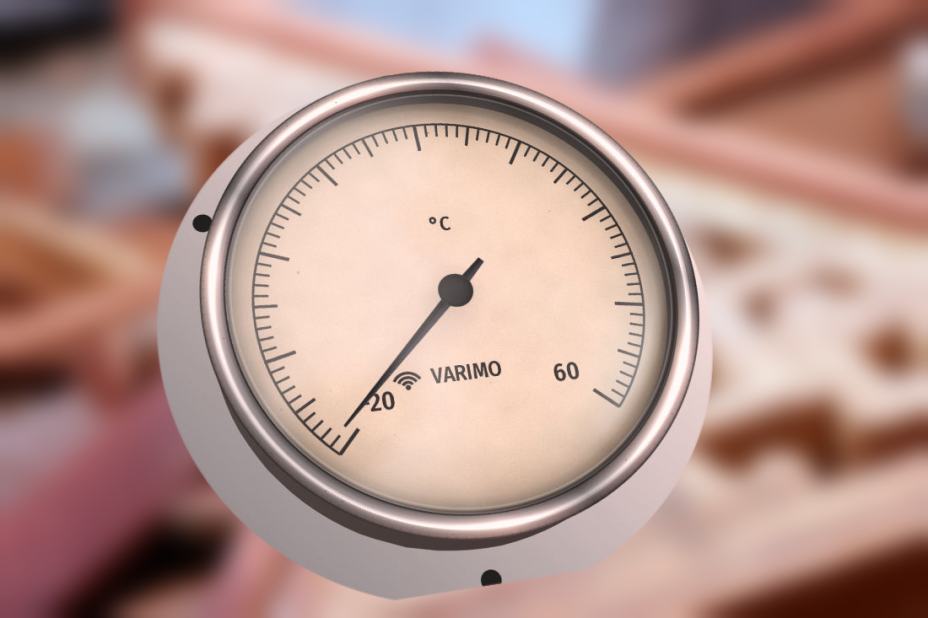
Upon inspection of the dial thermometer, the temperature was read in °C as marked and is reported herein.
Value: -19 °C
